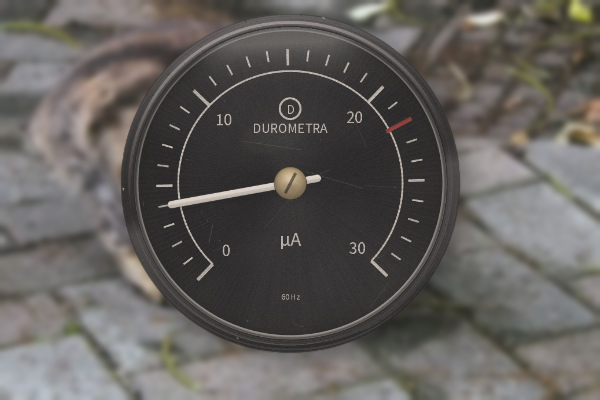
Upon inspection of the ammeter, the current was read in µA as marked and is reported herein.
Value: 4 µA
